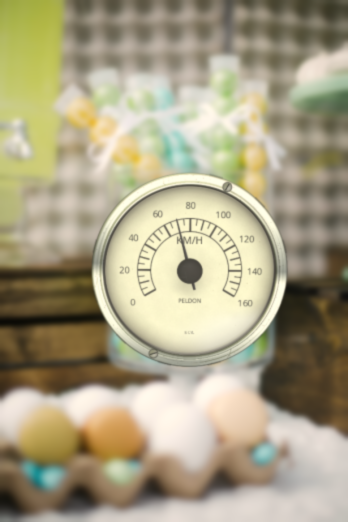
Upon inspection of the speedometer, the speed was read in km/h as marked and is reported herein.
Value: 70 km/h
